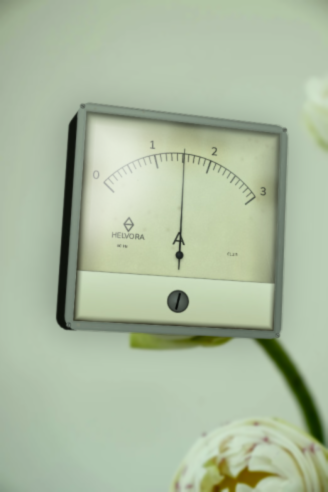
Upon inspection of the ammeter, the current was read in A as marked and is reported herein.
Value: 1.5 A
